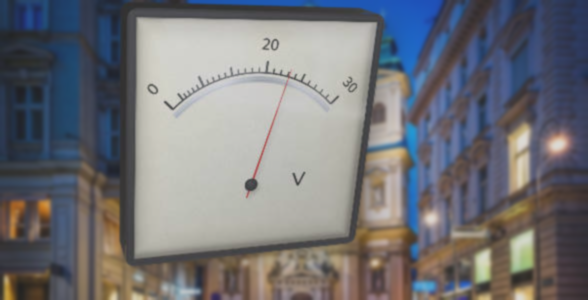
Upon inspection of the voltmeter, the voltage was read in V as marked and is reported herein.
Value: 23 V
